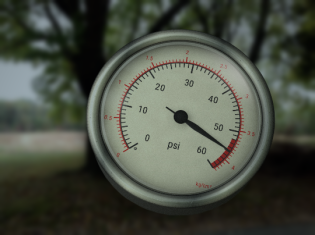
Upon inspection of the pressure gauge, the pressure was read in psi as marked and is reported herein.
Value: 55 psi
